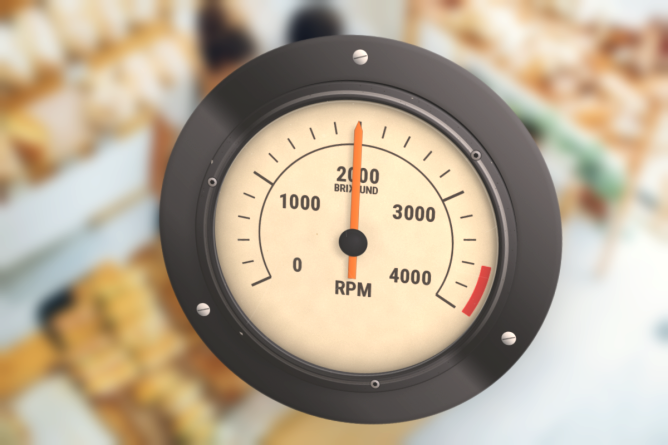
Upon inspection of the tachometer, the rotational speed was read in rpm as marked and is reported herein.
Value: 2000 rpm
